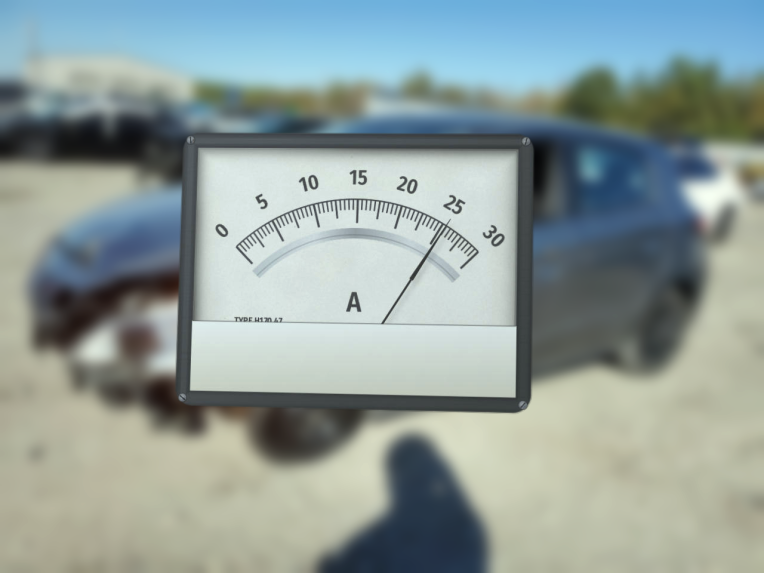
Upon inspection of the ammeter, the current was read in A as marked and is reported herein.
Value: 25.5 A
